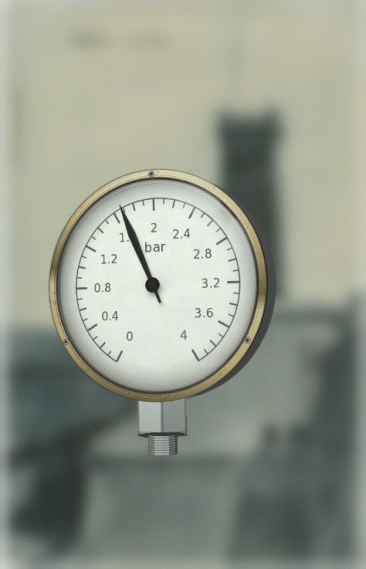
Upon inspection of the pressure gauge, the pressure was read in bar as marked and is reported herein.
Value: 1.7 bar
